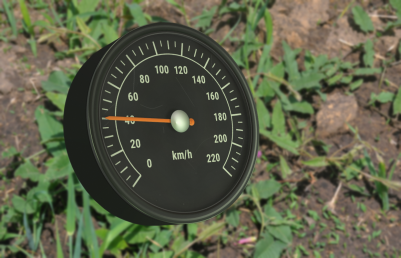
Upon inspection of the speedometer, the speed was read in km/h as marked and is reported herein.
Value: 40 km/h
